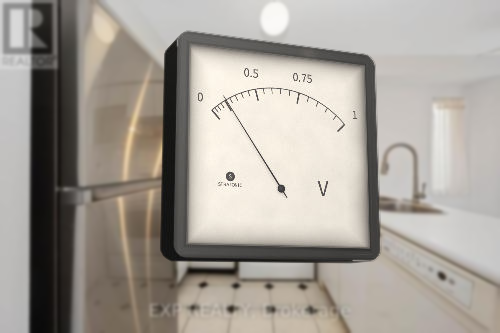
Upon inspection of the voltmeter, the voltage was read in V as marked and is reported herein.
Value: 0.25 V
